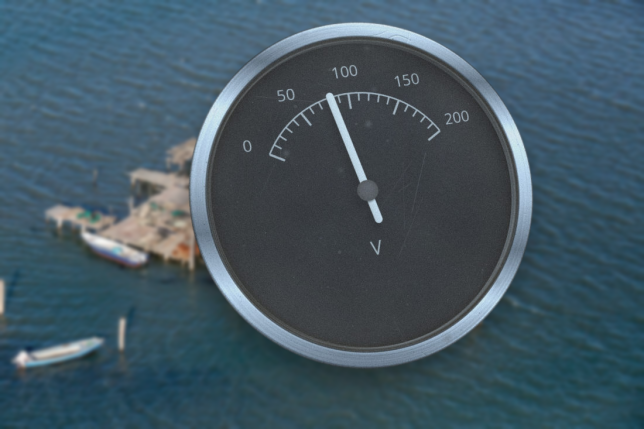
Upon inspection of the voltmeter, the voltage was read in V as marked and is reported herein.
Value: 80 V
